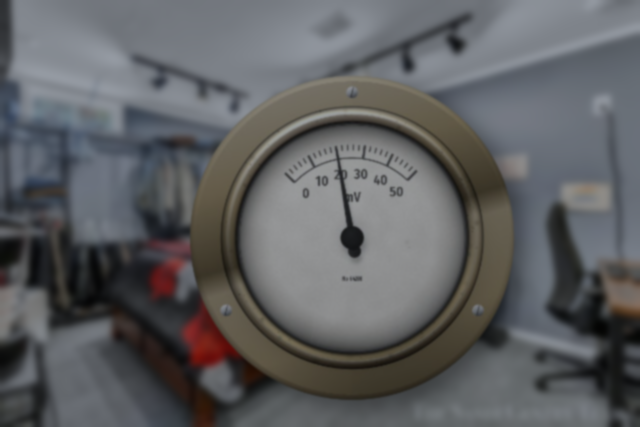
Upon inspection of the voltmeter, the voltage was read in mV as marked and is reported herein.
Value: 20 mV
